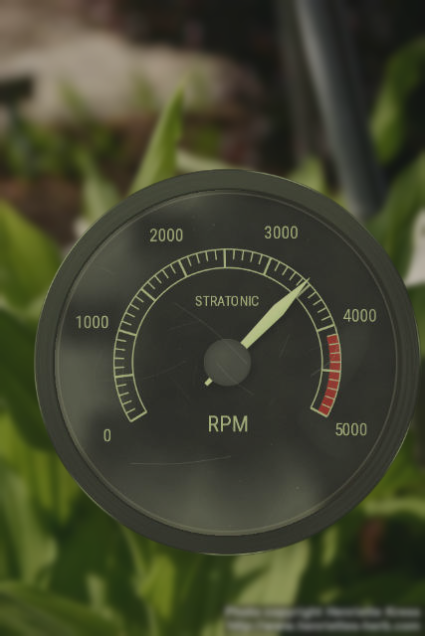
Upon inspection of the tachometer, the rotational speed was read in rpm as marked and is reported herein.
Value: 3450 rpm
